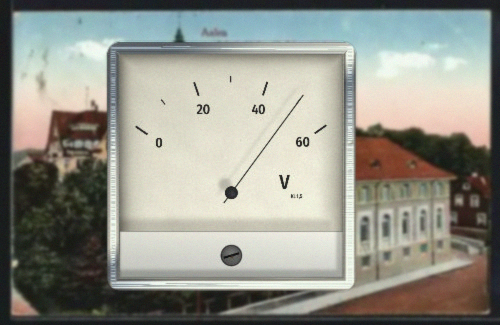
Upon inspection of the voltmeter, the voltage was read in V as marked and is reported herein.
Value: 50 V
